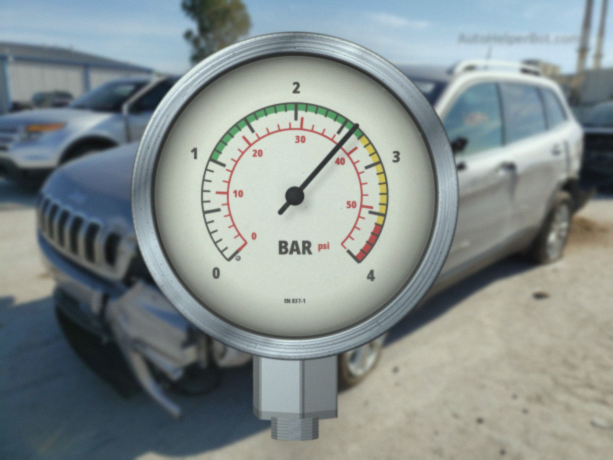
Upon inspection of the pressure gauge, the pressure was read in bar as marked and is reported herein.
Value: 2.6 bar
